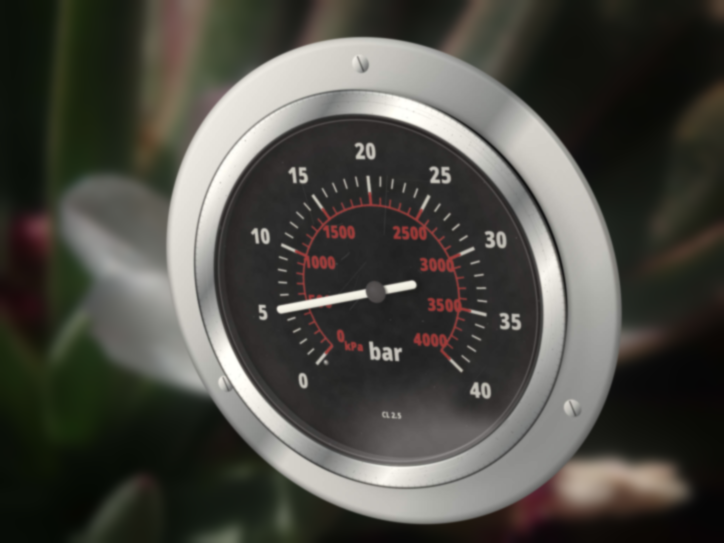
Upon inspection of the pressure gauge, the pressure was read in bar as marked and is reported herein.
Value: 5 bar
